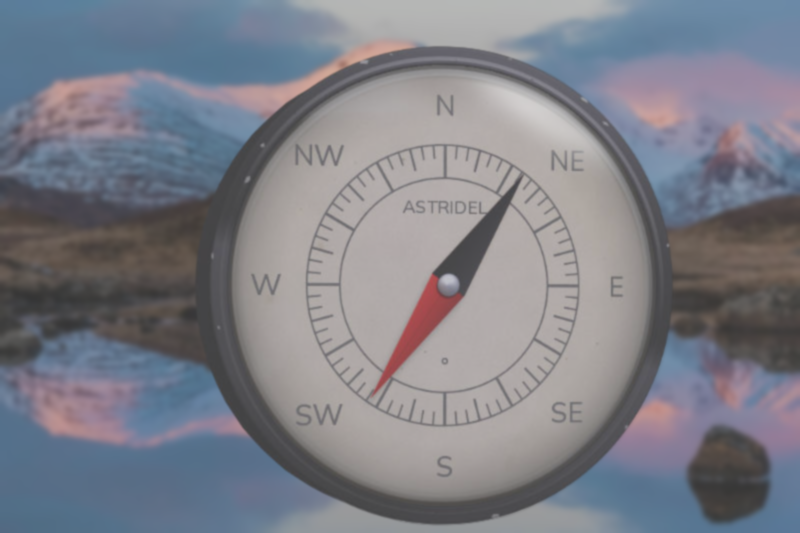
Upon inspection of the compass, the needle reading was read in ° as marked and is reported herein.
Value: 215 °
